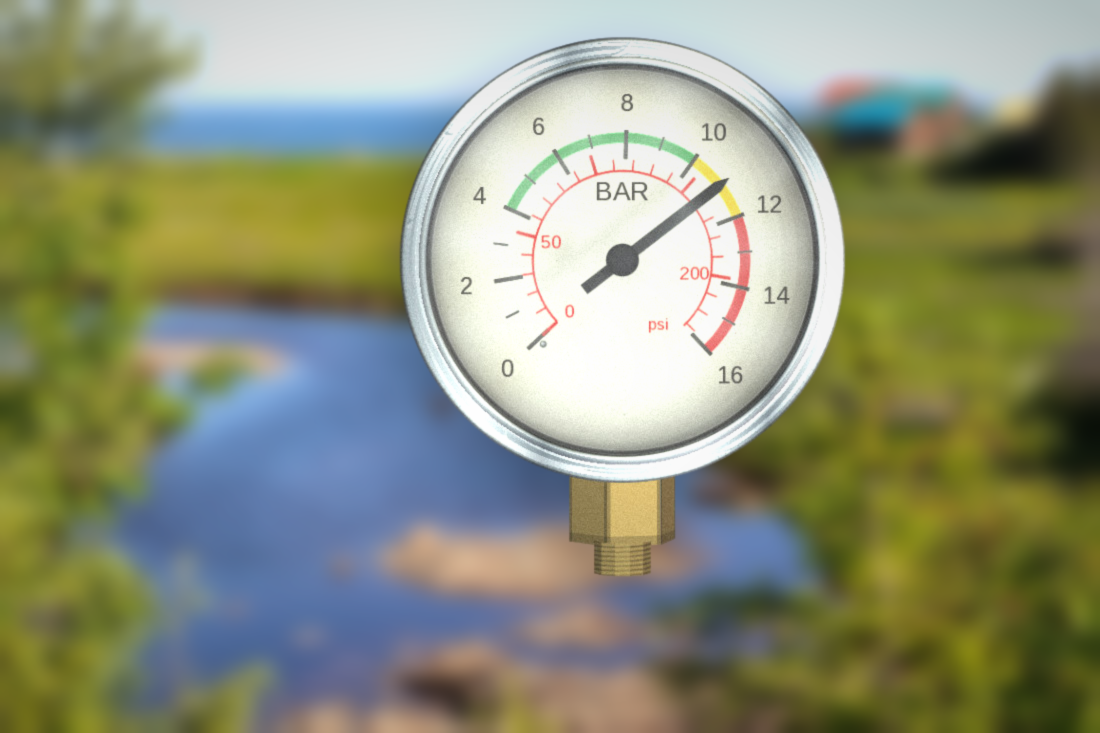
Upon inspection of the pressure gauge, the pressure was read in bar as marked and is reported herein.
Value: 11 bar
